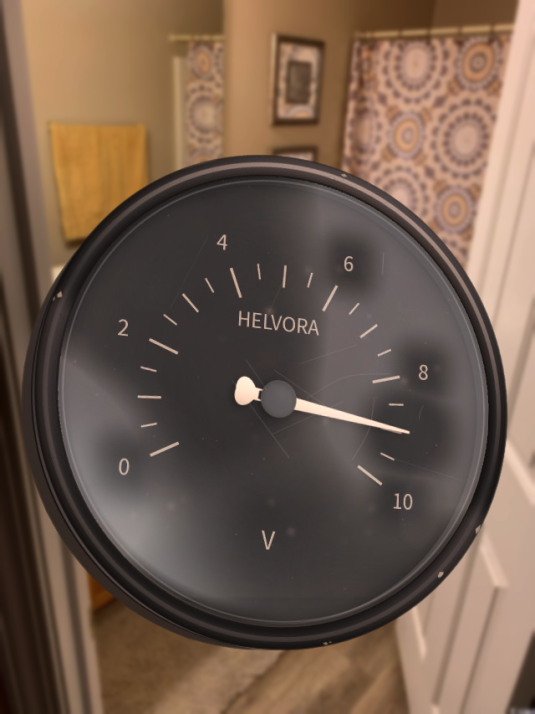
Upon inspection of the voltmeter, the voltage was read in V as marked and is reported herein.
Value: 9 V
